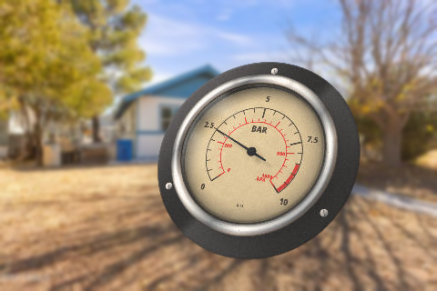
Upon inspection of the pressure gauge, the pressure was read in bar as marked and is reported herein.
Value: 2.5 bar
